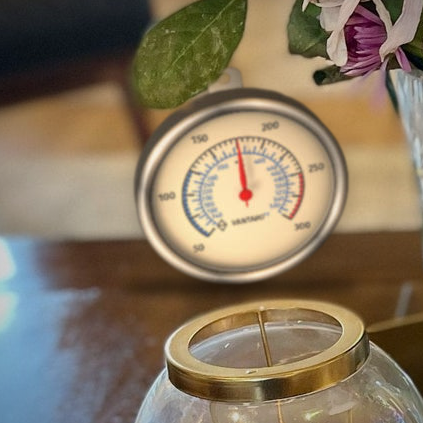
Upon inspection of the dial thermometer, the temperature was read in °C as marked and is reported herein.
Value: 175 °C
